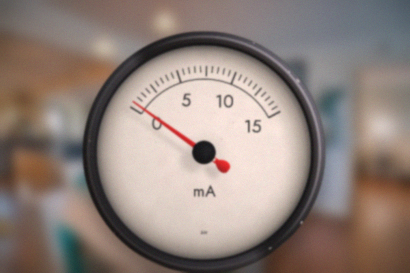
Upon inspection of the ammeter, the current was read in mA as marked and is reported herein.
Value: 0.5 mA
